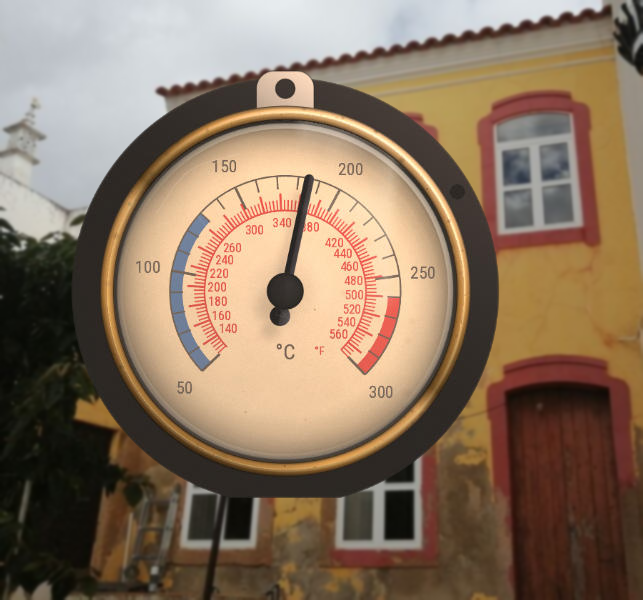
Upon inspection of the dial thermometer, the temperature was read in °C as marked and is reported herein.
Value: 185 °C
